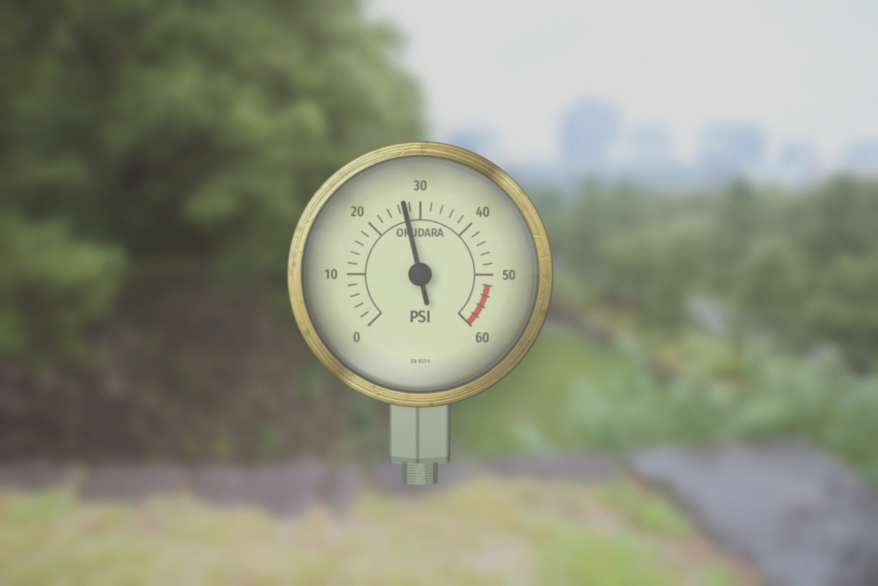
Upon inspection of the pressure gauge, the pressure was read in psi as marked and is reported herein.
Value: 27 psi
